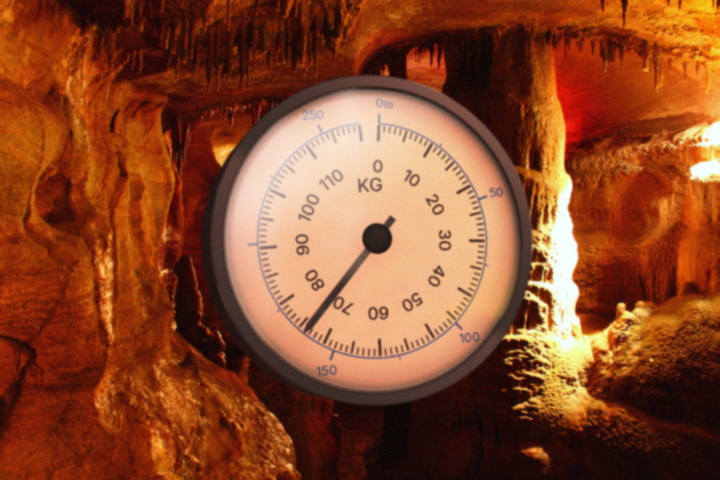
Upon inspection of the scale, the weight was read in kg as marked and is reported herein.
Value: 74 kg
